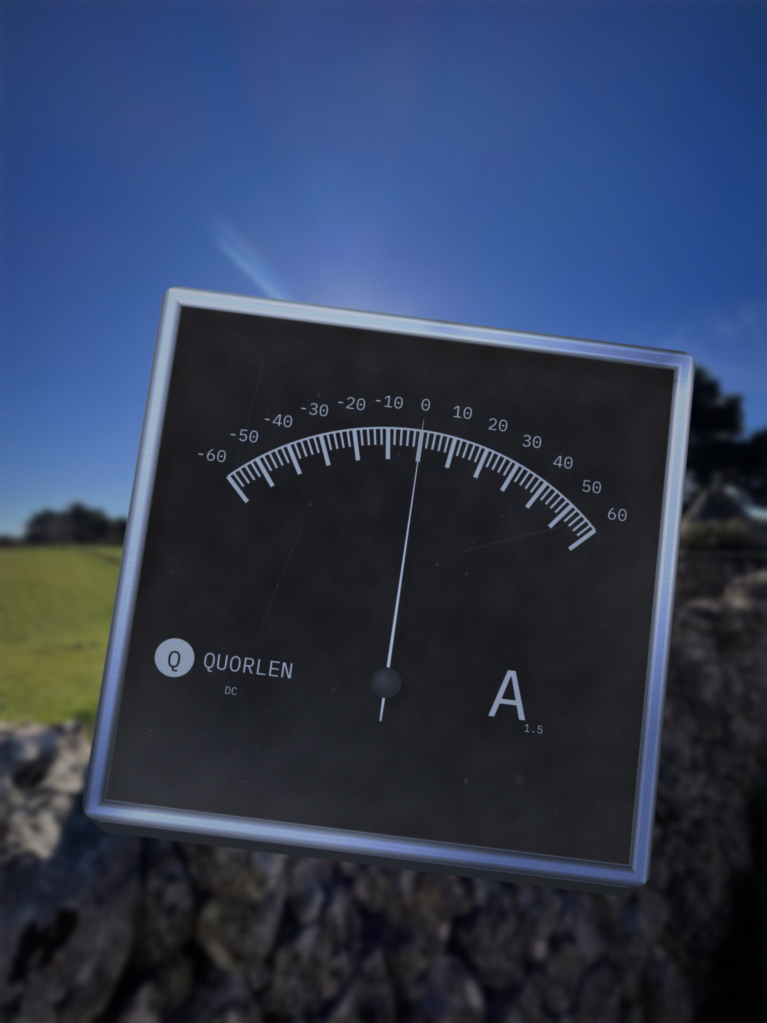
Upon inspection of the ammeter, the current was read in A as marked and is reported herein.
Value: 0 A
